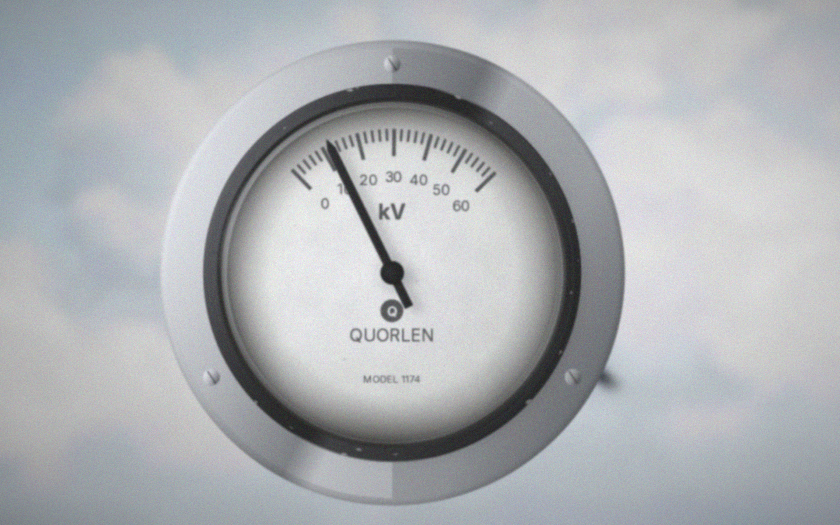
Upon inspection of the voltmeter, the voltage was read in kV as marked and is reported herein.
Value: 12 kV
